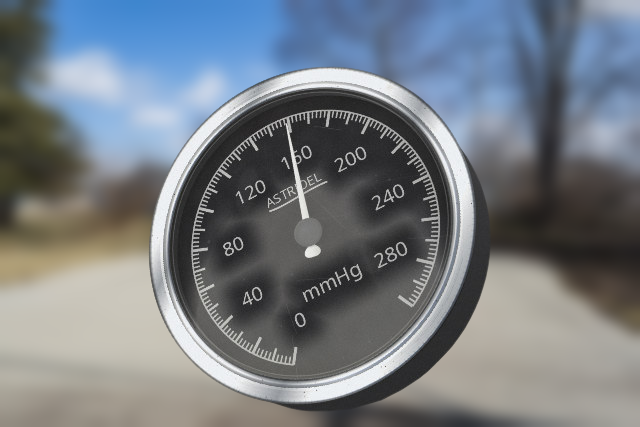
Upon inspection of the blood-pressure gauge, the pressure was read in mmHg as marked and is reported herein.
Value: 160 mmHg
